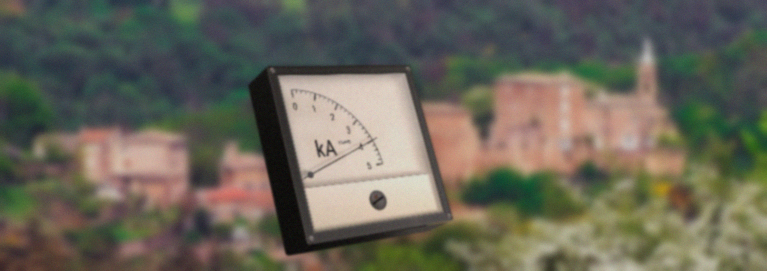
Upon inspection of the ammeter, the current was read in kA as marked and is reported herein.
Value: 4 kA
